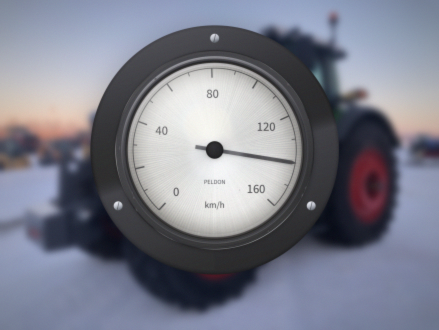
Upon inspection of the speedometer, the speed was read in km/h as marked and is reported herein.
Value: 140 km/h
